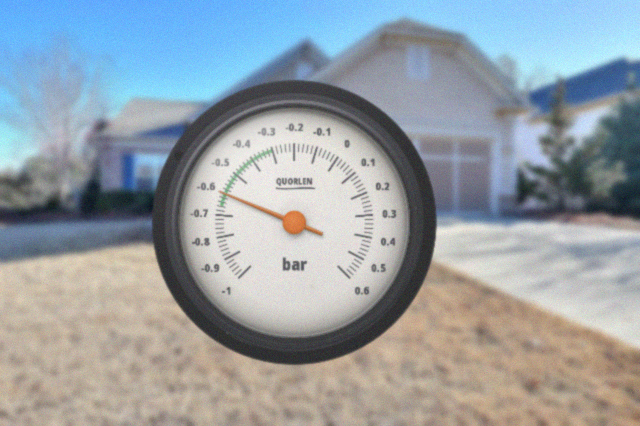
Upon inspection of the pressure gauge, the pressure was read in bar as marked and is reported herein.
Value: -0.6 bar
